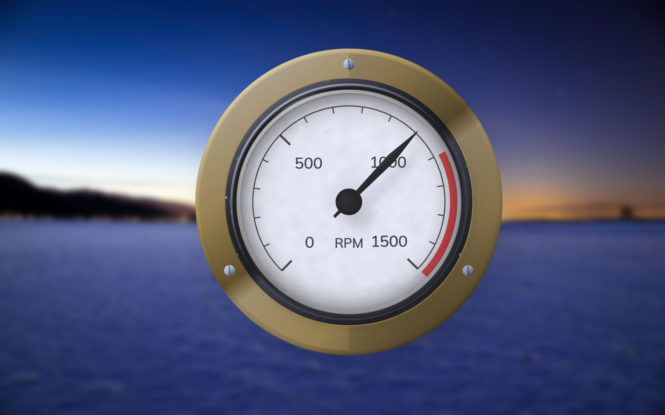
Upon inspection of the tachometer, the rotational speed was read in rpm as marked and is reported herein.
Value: 1000 rpm
